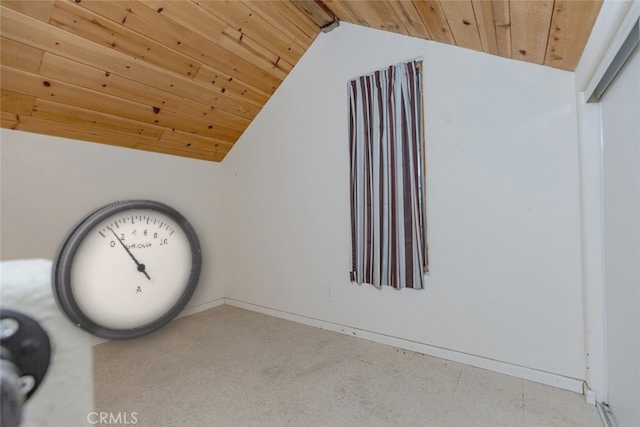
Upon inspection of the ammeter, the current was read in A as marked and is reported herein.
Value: 1 A
